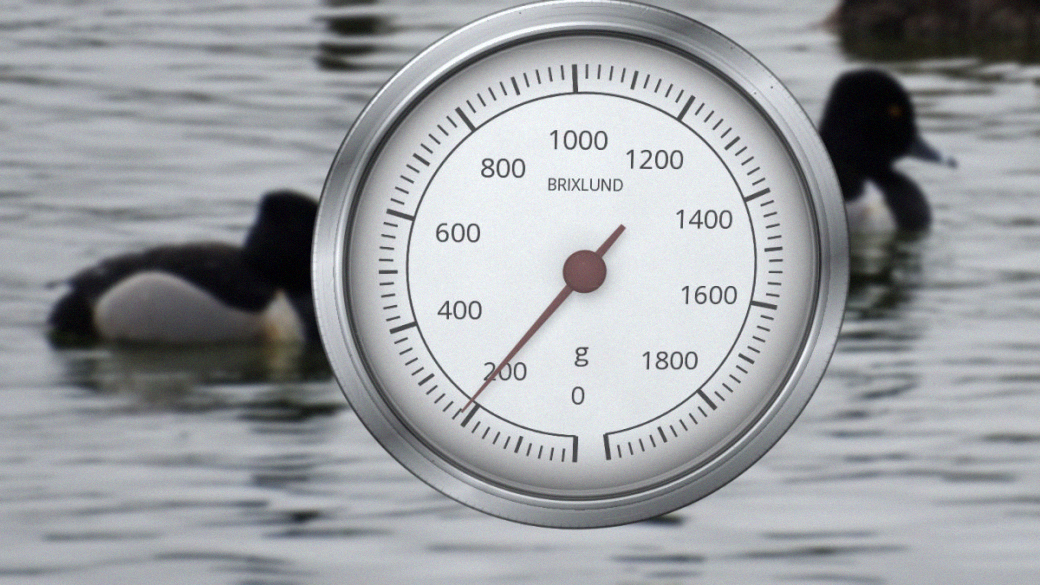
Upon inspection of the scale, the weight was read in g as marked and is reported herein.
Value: 220 g
